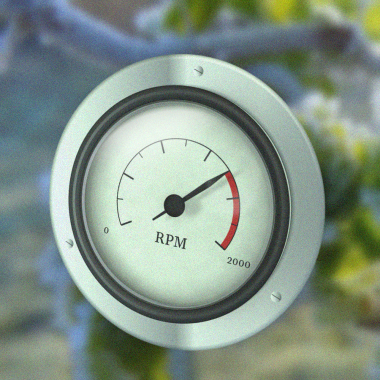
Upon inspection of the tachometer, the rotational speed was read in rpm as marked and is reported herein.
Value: 1400 rpm
